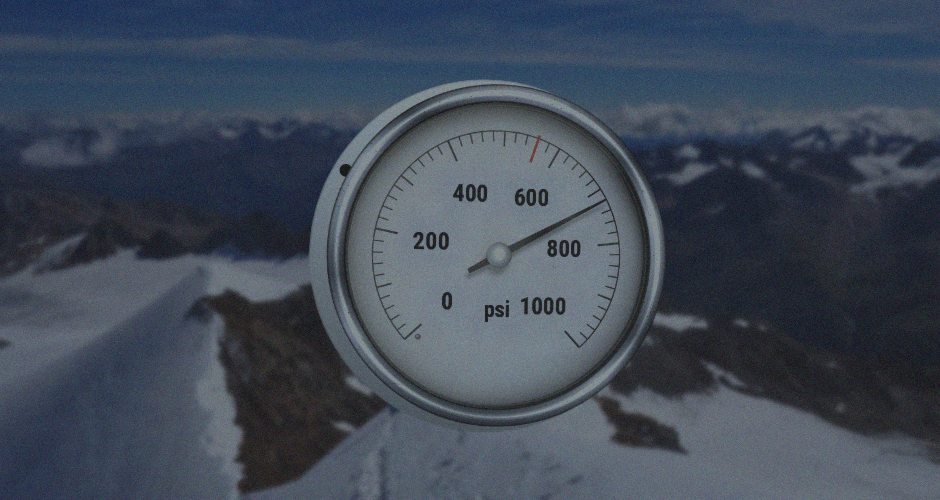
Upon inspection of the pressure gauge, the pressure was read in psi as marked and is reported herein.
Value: 720 psi
